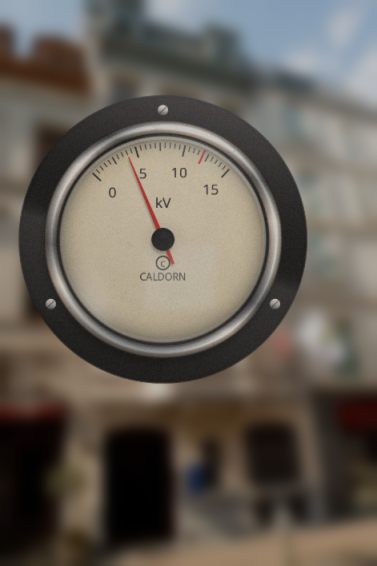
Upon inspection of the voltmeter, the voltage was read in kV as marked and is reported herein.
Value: 4 kV
